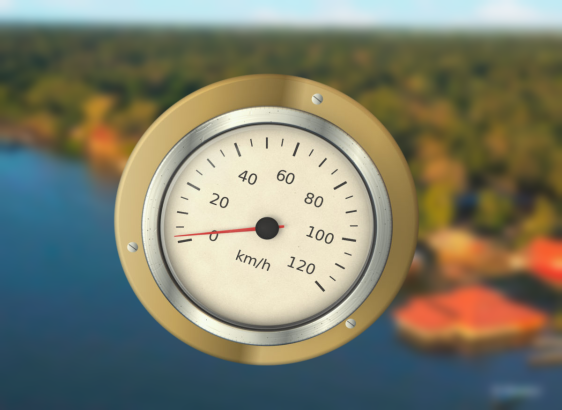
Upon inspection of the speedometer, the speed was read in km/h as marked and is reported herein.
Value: 2.5 km/h
